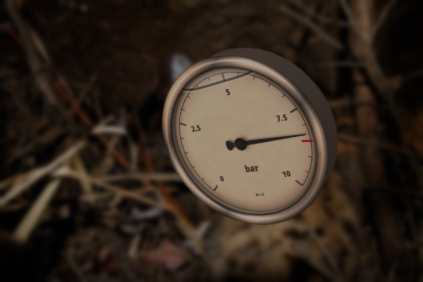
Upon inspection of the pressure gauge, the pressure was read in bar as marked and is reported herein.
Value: 8.25 bar
